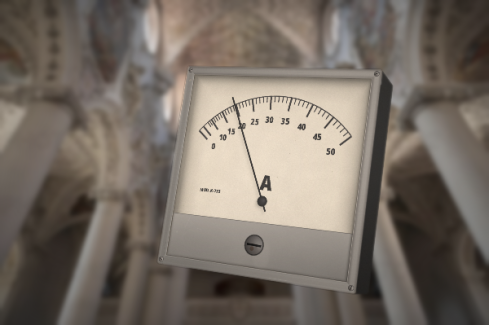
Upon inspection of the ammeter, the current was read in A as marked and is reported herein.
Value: 20 A
